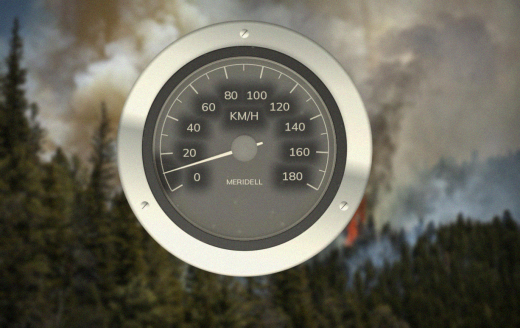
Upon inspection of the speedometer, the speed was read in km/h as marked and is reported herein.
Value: 10 km/h
